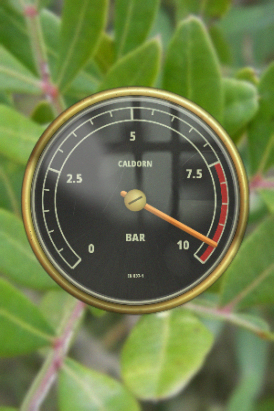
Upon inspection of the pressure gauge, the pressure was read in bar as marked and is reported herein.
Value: 9.5 bar
